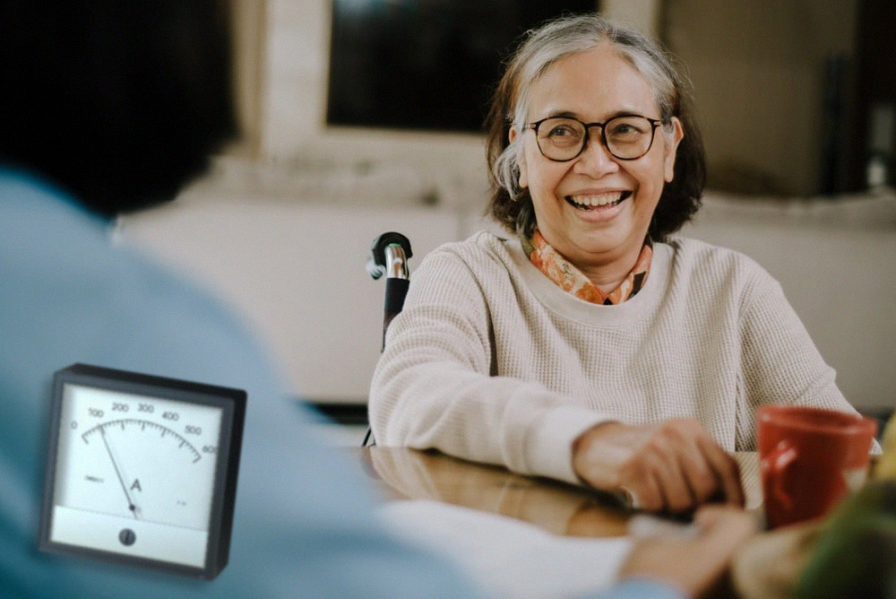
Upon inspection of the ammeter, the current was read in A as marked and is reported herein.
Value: 100 A
